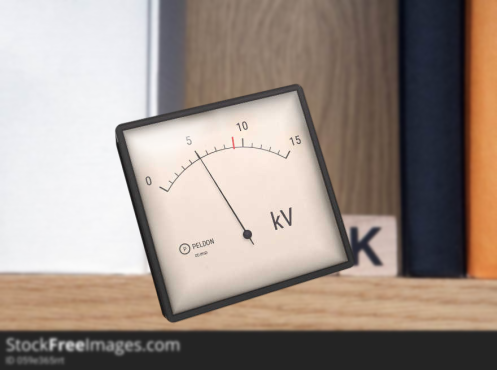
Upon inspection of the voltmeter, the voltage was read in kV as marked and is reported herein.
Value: 5 kV
